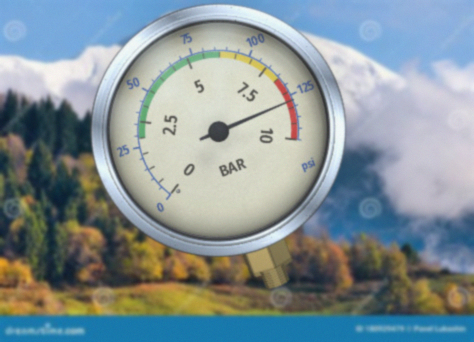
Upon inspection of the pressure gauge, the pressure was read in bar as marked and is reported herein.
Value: 8.75 bar
